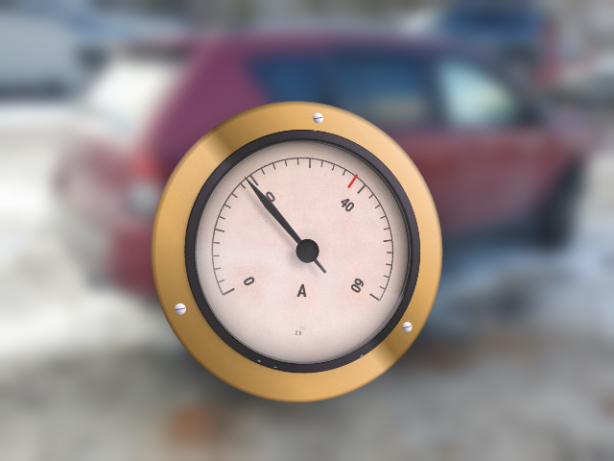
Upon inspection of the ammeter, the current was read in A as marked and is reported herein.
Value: 19 A
